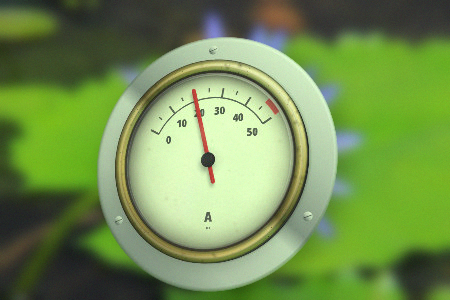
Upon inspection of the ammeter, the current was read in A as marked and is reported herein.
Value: 20 A
